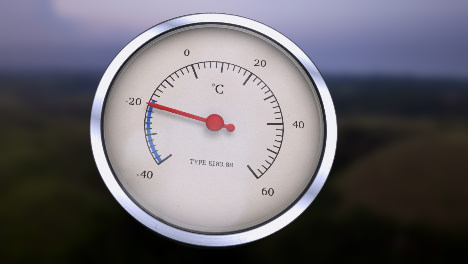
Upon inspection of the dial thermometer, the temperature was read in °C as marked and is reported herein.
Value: -20 °C
